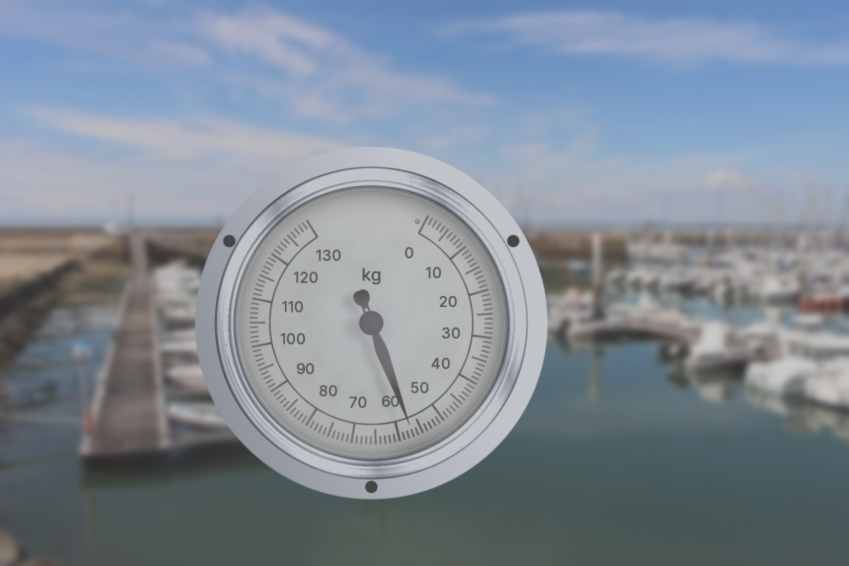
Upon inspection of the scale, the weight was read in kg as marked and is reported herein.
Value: 57 kg
